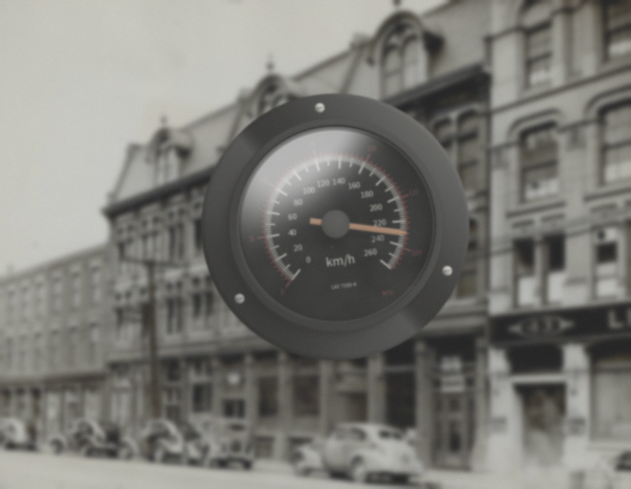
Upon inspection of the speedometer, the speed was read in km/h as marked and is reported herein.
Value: 230 km/h
